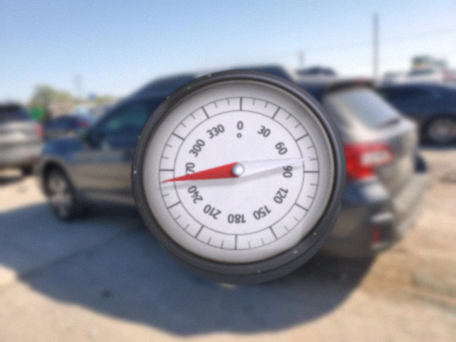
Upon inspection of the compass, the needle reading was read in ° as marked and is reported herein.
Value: 260 °
